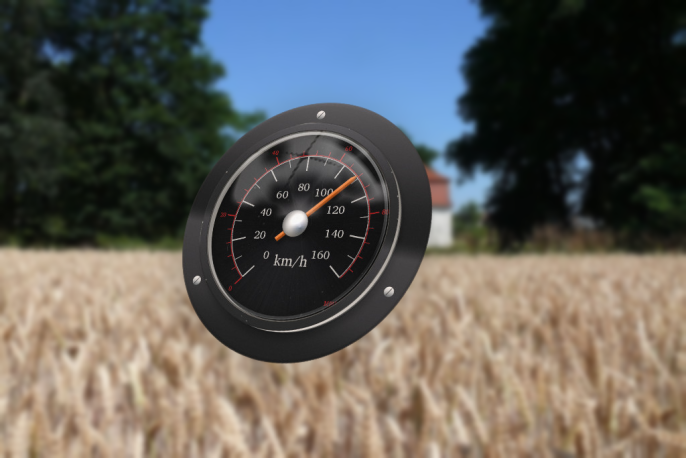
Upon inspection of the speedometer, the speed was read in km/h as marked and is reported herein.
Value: 110 km/h
